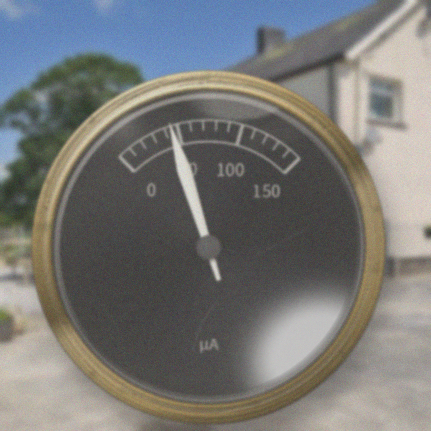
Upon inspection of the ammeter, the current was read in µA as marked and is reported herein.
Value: 45 µA
